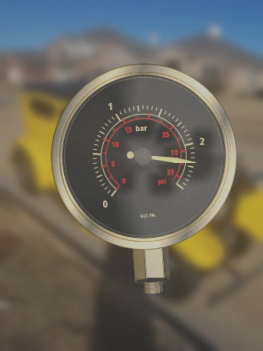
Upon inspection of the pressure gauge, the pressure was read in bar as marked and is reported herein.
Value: 2.2 bar
